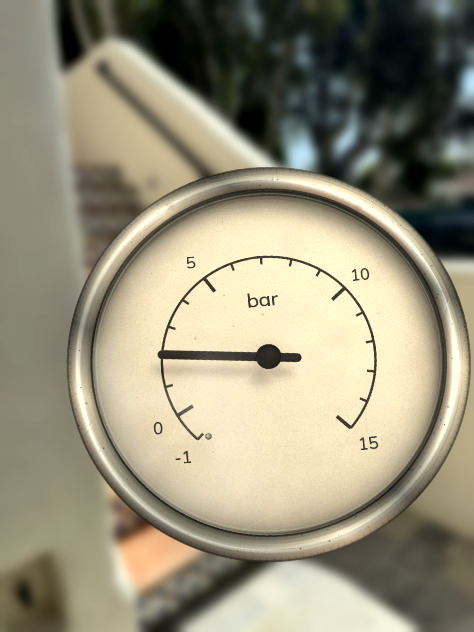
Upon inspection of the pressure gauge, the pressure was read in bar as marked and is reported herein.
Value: 2 bar
